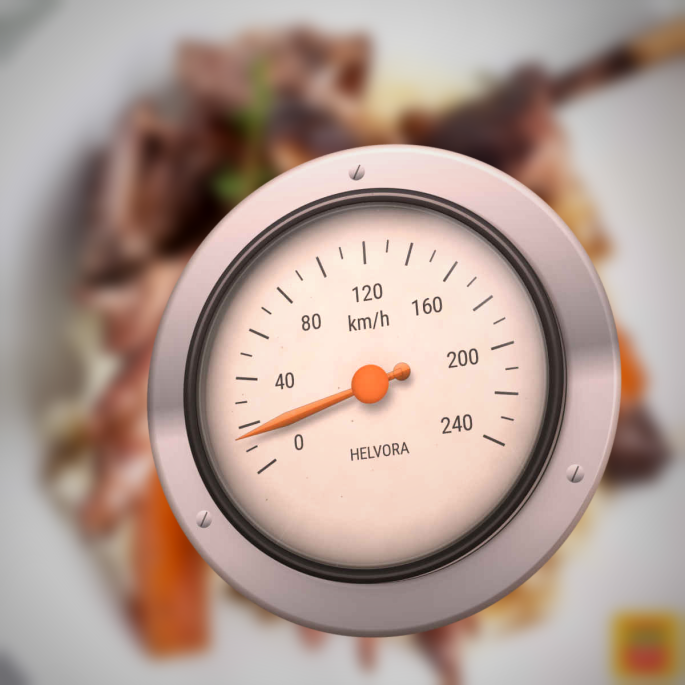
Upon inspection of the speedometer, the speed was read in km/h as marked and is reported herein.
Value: 15 km/h
